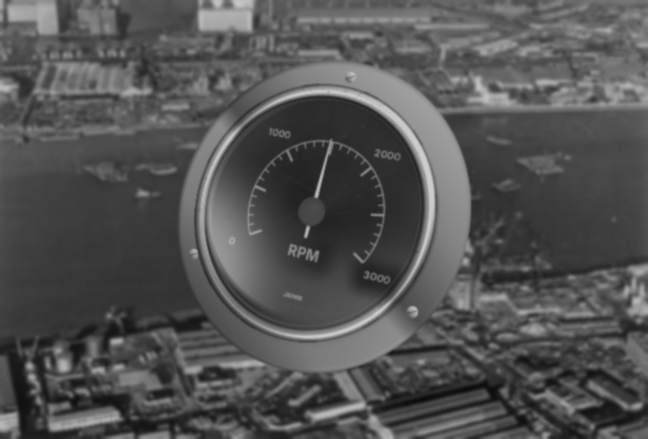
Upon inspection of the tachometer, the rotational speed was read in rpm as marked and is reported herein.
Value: 1500 rpm
